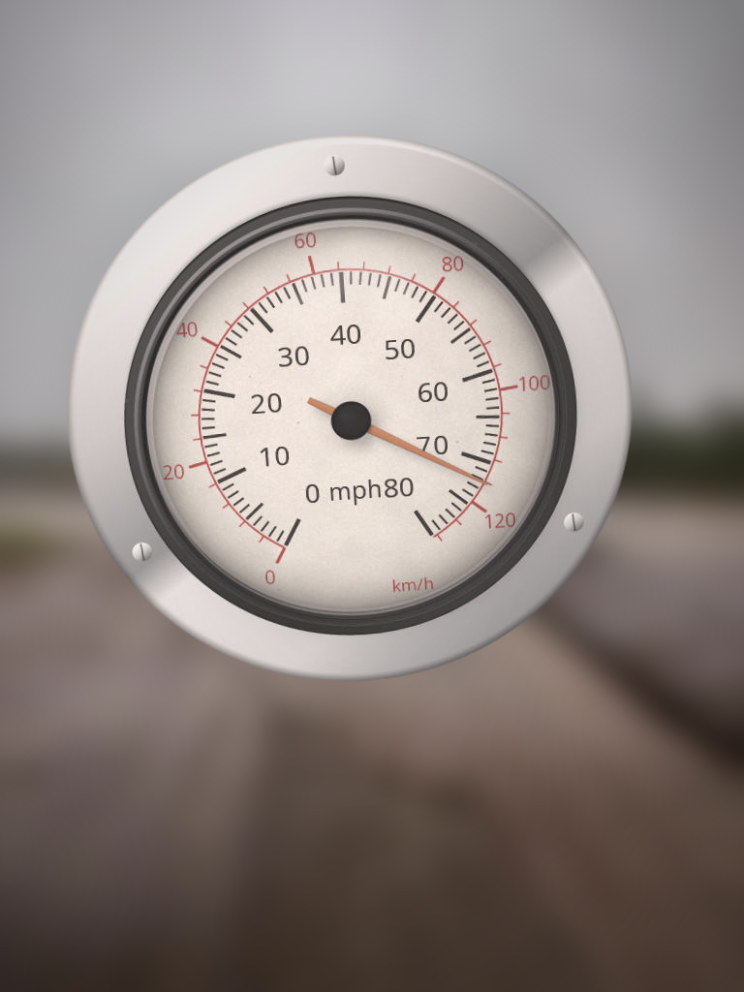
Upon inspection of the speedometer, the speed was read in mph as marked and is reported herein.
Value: 72 mph
